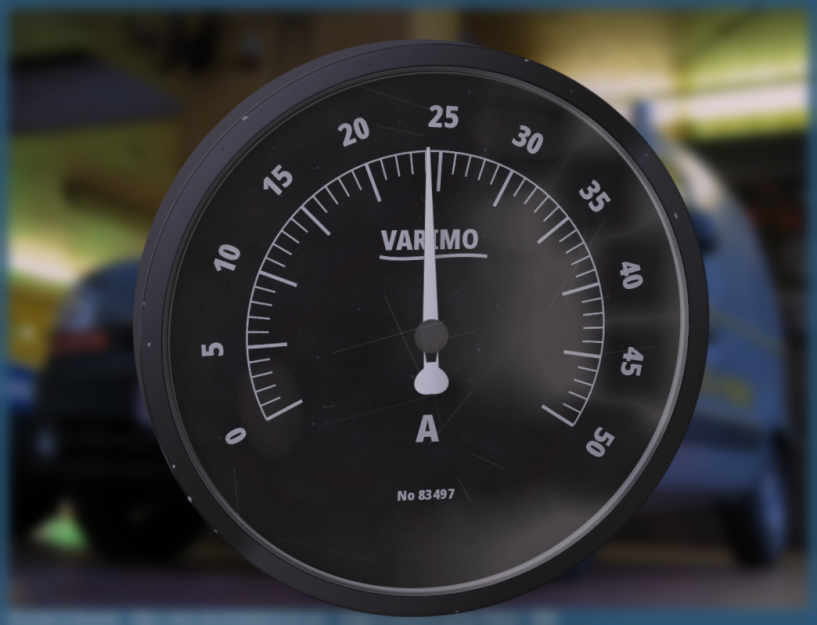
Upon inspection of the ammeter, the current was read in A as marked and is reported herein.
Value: 24 A
